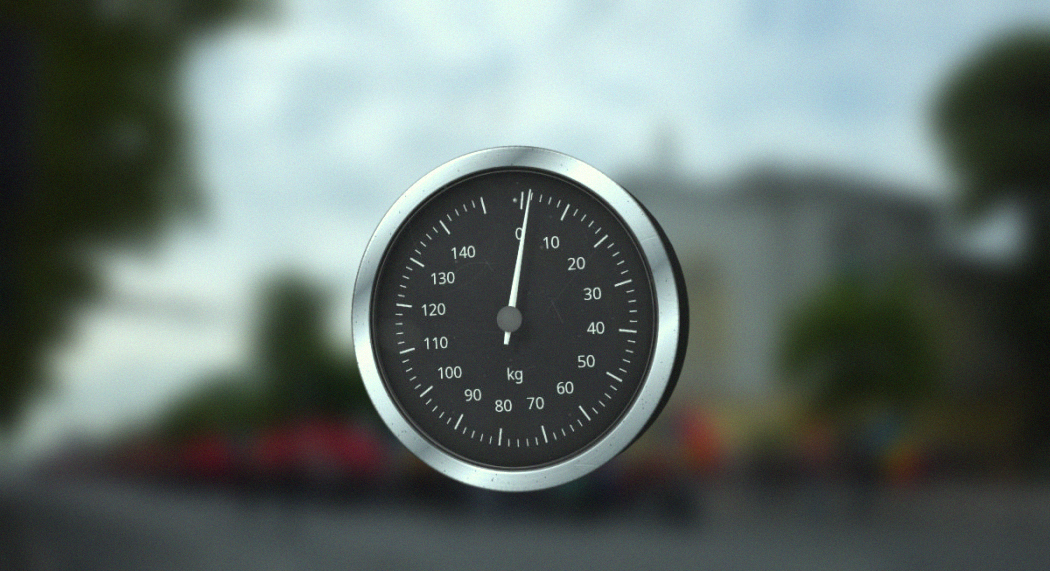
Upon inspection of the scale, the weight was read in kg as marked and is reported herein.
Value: 2 kg
